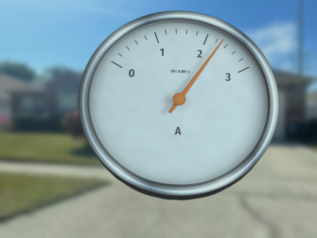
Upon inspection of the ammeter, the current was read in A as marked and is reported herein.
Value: 2.3 A
